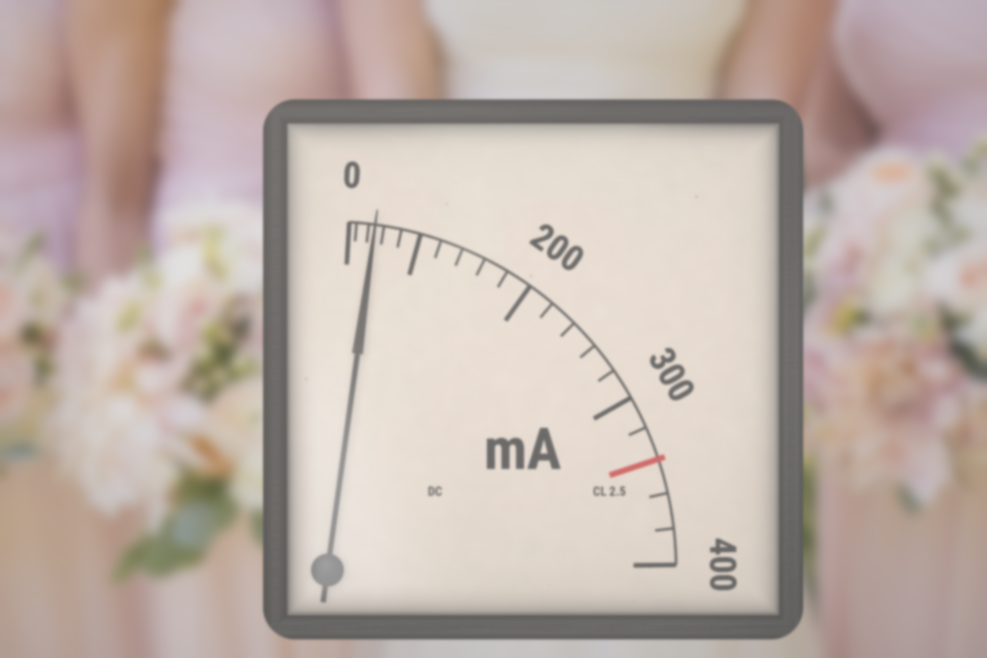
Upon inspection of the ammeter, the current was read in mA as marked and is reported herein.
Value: 50 mA
